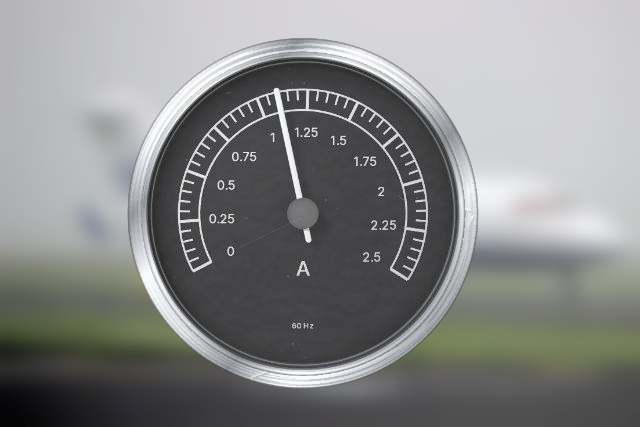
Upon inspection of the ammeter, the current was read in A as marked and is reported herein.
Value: 1.1 A
